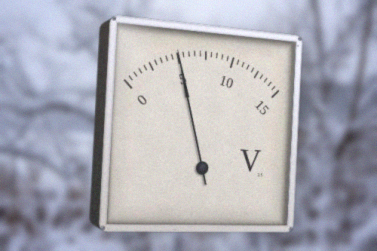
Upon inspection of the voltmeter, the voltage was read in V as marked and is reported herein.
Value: 5 V
